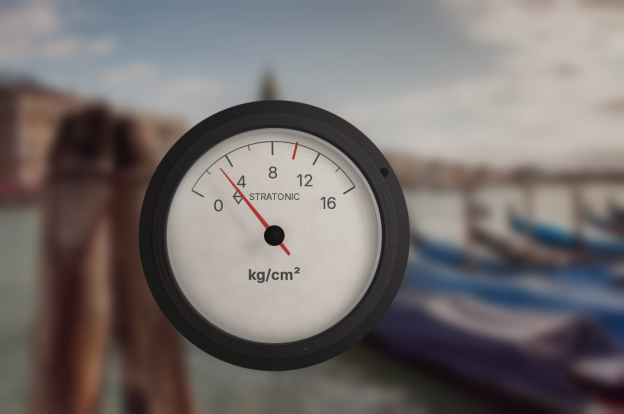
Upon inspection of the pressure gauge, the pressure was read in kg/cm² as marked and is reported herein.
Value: 3 kg/cm²
